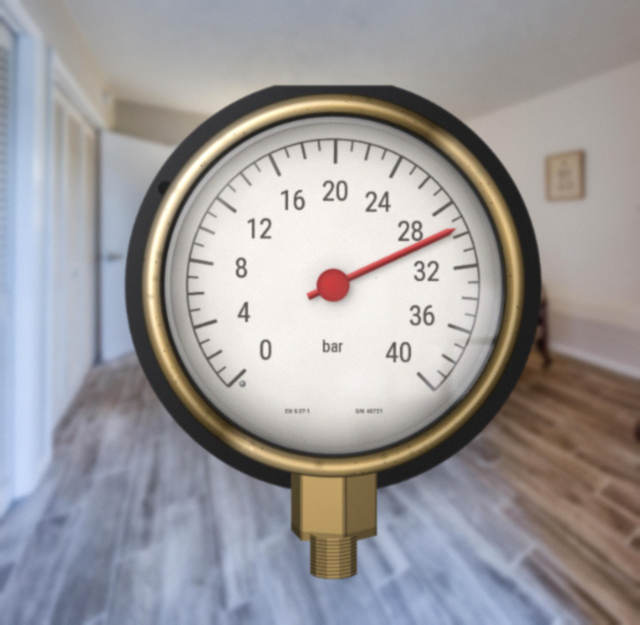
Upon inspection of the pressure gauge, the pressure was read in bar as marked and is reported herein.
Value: 29.5 bar
